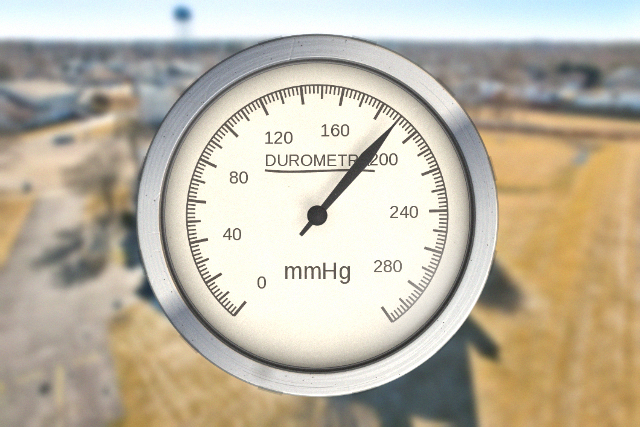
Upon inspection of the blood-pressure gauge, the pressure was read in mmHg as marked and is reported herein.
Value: 190 mmHg
